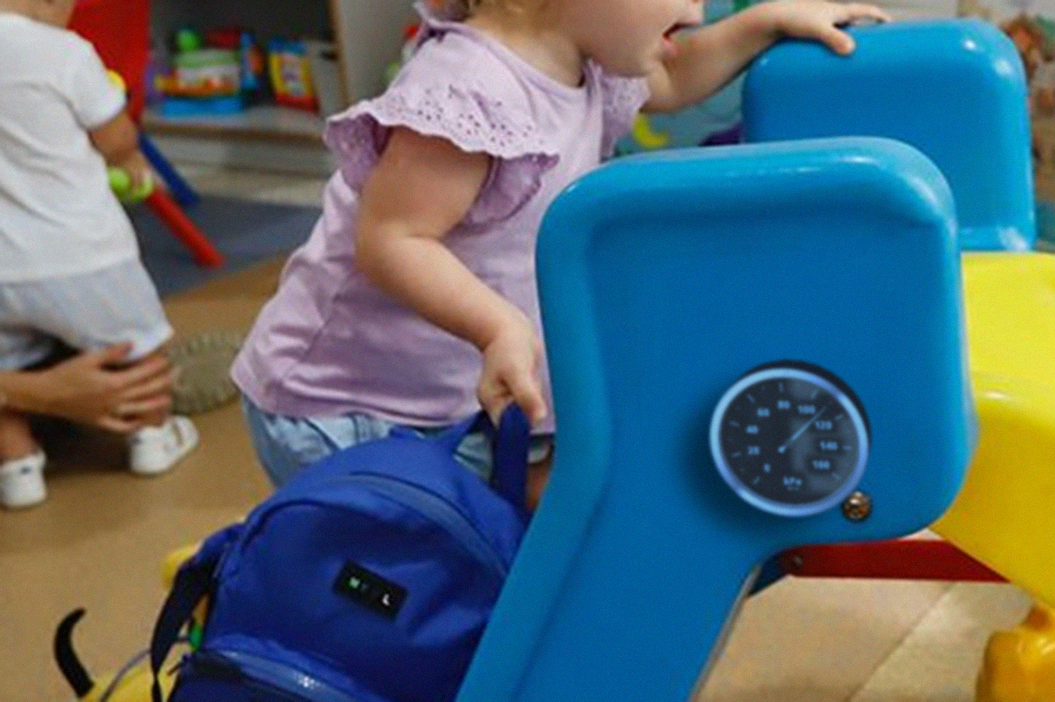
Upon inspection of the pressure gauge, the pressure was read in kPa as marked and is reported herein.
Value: 110 kPa
